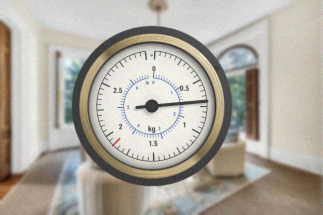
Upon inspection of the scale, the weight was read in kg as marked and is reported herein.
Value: 0.7 kg
